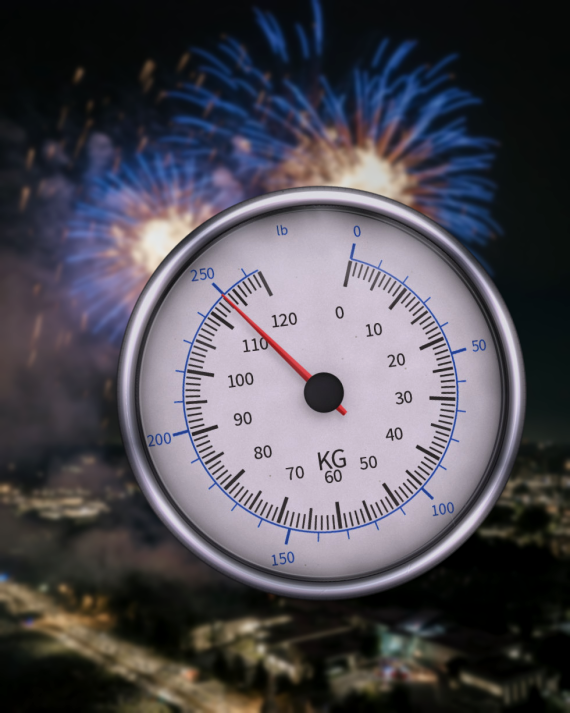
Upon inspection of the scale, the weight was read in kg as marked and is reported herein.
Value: 113 kg
